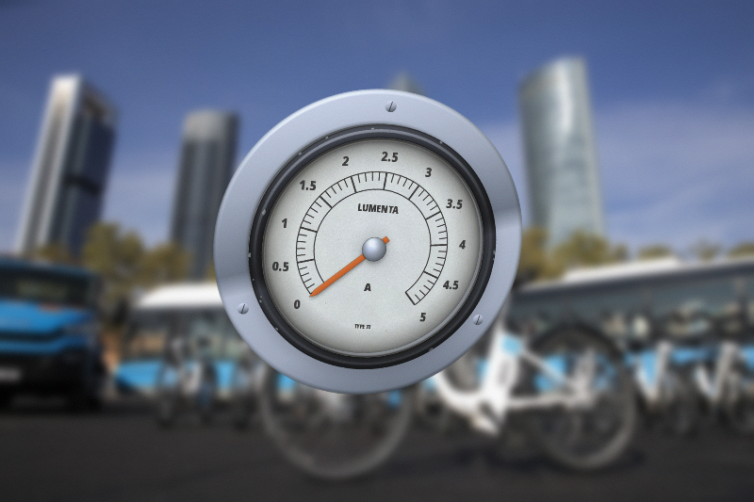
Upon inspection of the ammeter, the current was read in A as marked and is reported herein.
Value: 0 A
